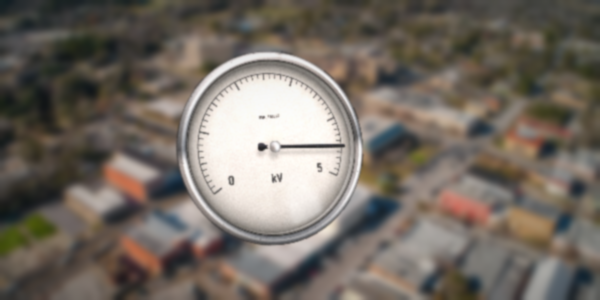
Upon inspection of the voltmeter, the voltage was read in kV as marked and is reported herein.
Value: 4.5 kV
